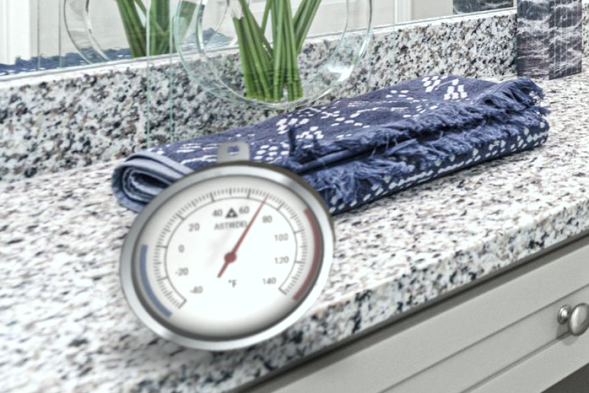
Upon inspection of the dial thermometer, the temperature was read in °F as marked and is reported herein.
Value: 70 °F
